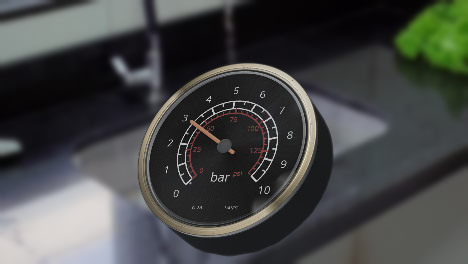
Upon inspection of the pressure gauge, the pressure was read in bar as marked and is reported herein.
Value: 3 bar
